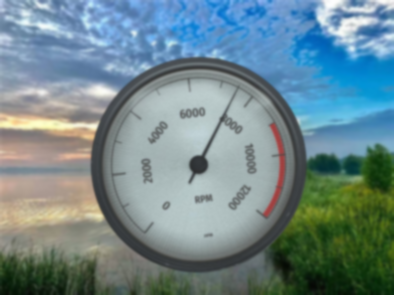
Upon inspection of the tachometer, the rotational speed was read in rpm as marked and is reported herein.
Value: 7500 rpm
